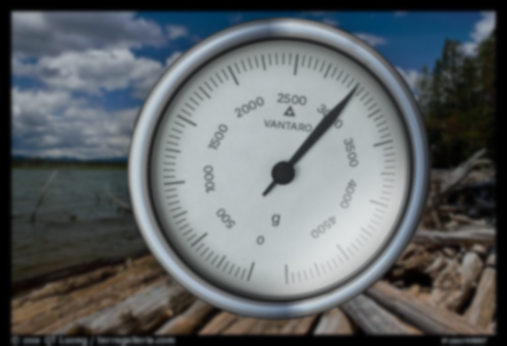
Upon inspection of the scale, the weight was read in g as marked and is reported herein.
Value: 3000 g
